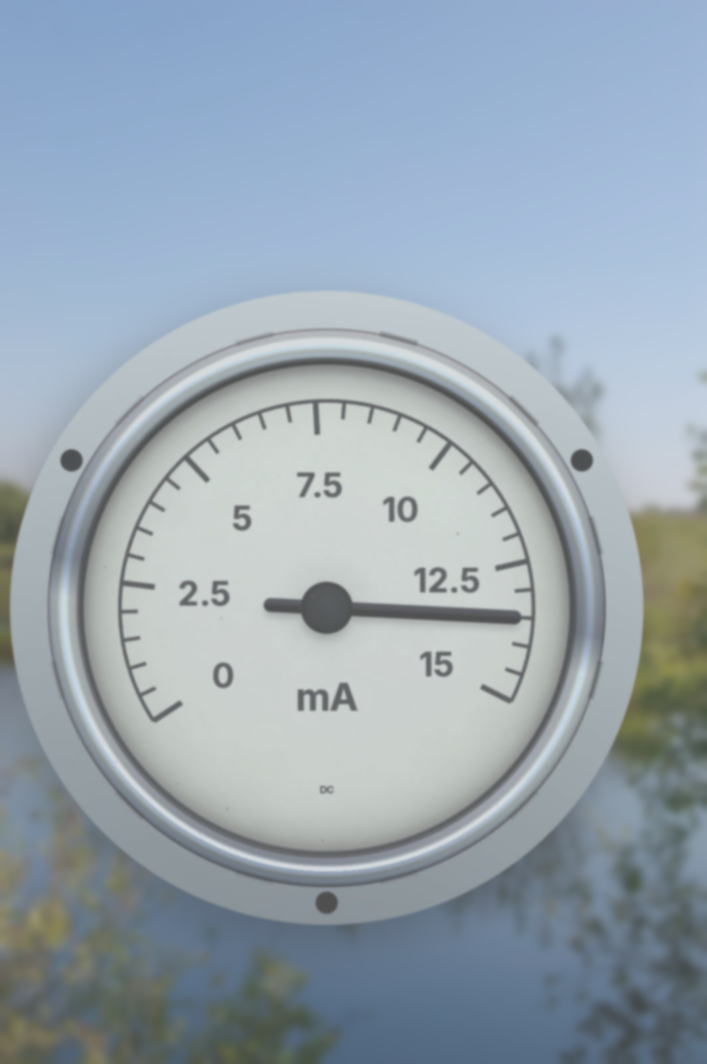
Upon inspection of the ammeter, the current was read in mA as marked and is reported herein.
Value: 13.5 mA
